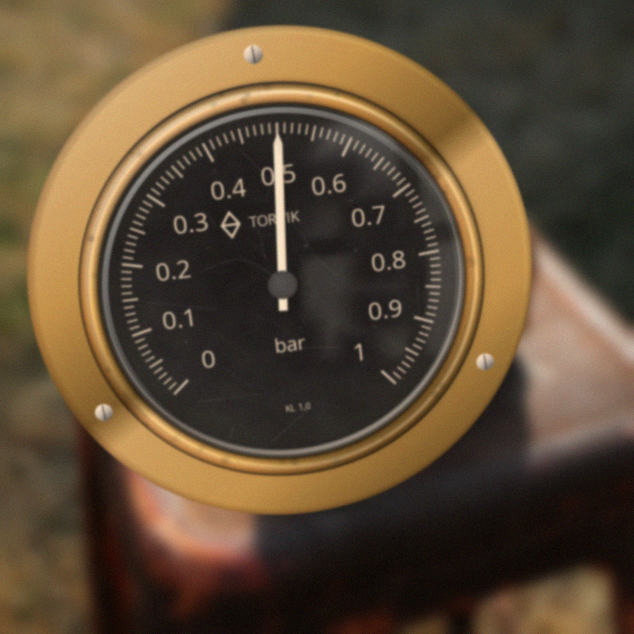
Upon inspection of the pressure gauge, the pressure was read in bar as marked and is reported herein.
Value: 0.5 bar
